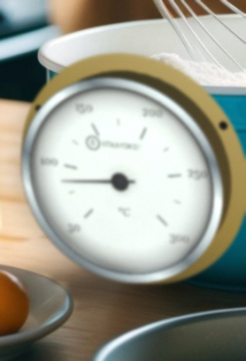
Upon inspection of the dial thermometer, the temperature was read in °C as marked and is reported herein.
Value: 87.5 °C
